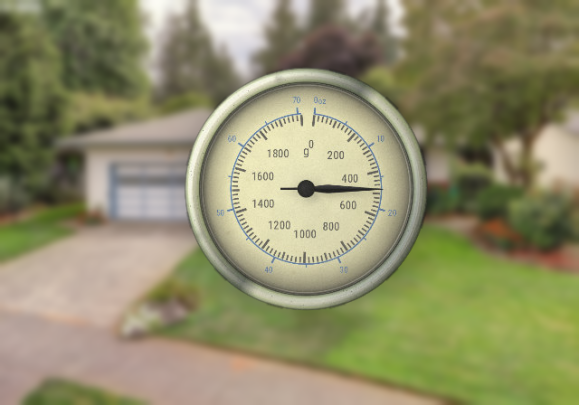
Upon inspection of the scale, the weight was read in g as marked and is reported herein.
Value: 480 g
